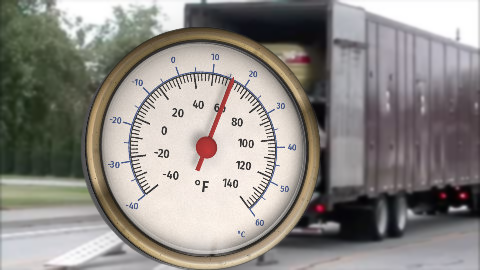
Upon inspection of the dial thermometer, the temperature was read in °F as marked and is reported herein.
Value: 60 °F
